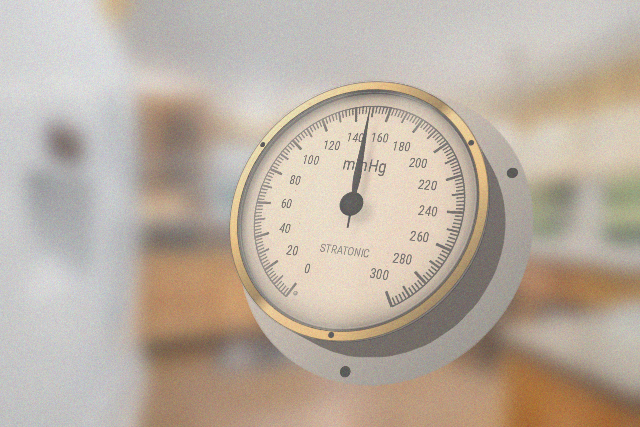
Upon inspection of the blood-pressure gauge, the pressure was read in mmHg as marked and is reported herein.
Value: 150 mmHg
